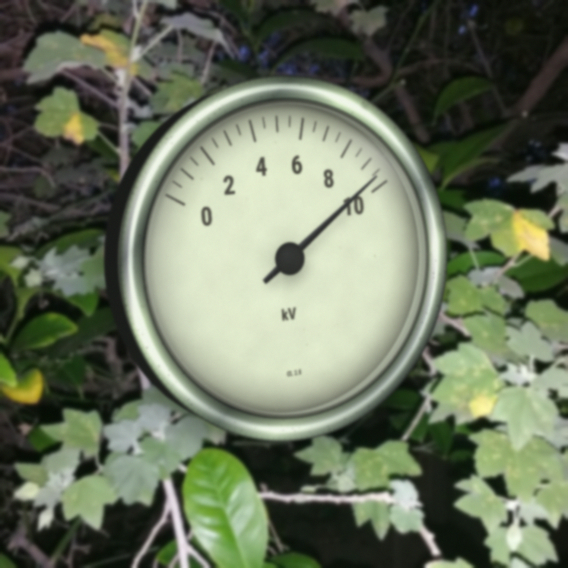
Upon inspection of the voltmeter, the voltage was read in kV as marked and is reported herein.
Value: 9.5 kV
